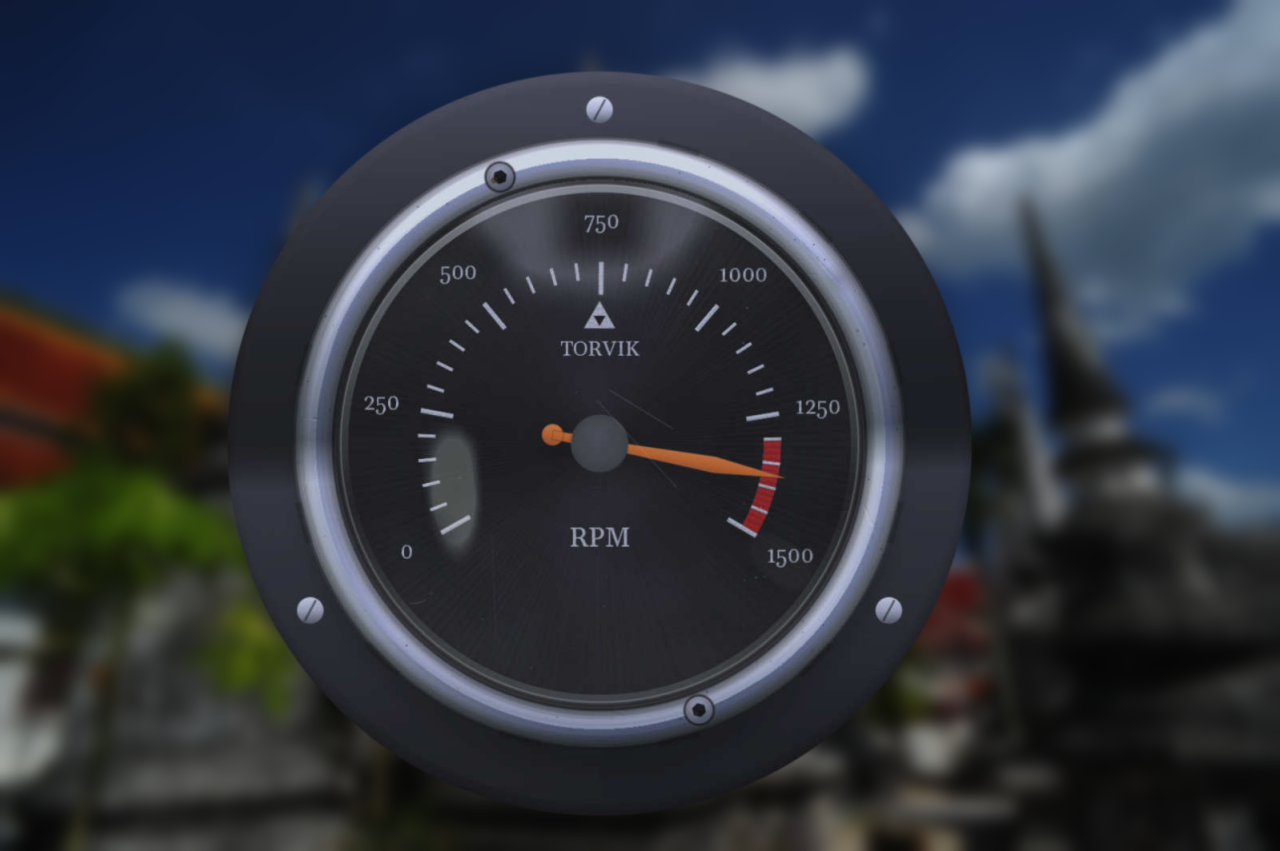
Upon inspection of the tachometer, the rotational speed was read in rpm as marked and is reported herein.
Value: 1375 rpm
